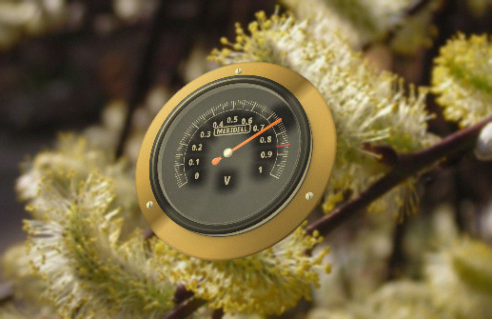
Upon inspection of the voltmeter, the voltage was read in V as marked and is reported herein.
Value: 0.75 V
